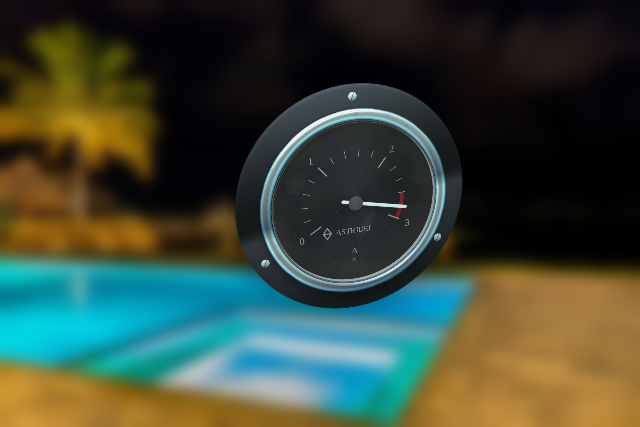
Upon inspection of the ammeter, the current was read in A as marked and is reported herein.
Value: 2.8 A
